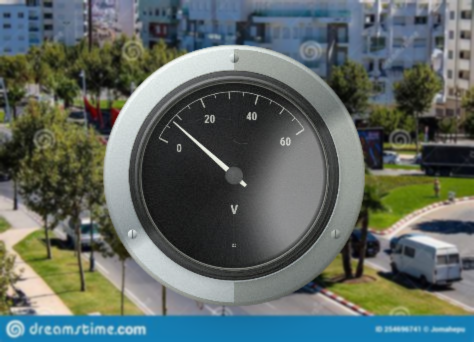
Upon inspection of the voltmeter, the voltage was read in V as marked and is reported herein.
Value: 7.5 V
